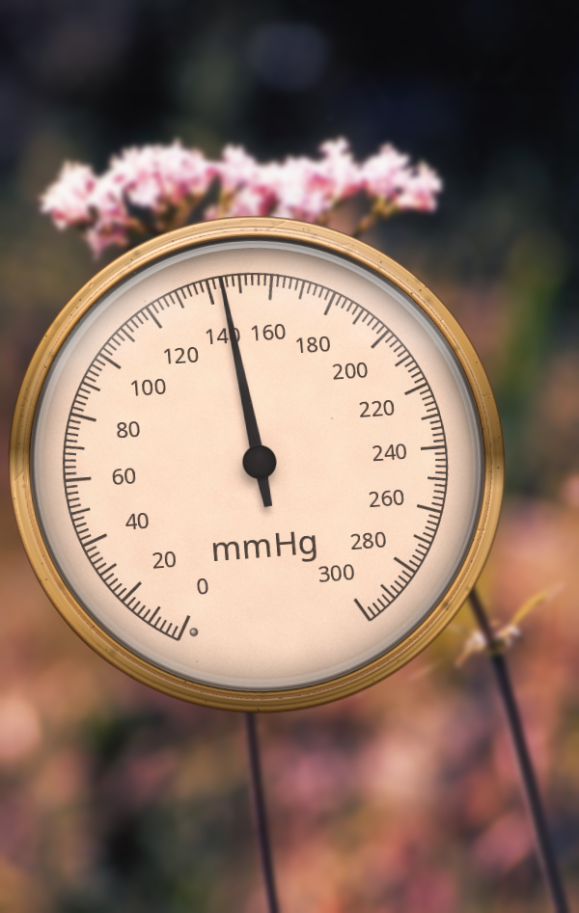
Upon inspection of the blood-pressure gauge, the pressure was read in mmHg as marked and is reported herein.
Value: 144 mmHg
